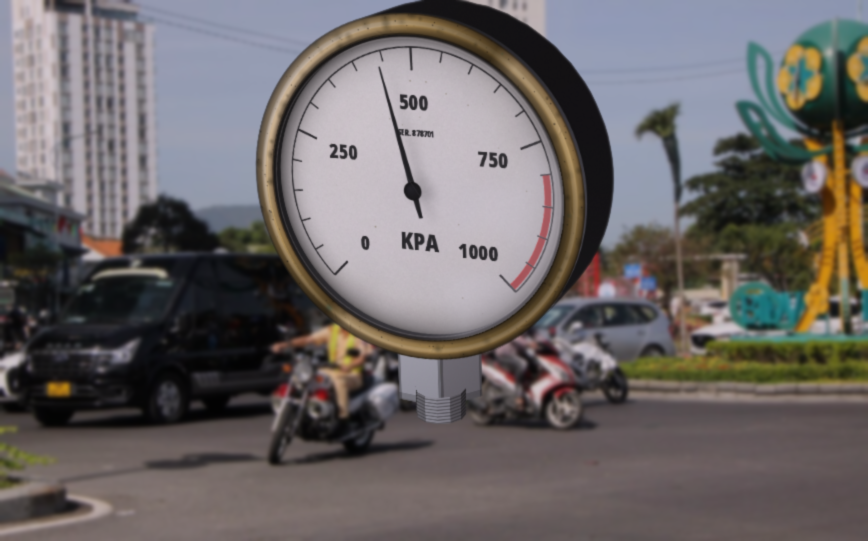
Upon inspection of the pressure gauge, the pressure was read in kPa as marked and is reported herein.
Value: 450 kPa
